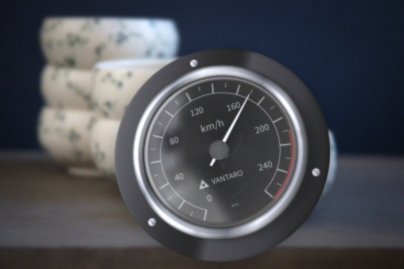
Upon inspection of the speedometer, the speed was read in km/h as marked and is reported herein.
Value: 170 km/h
